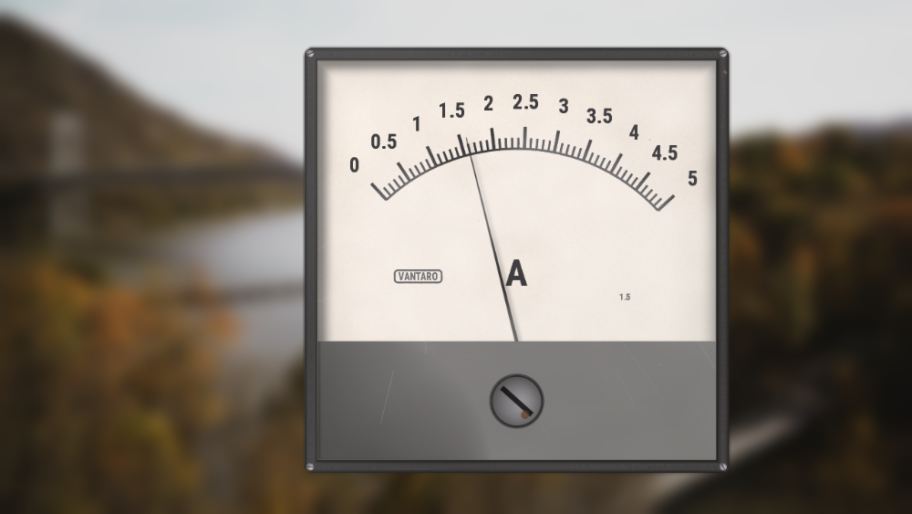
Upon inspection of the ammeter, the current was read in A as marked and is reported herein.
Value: 1.6 A
